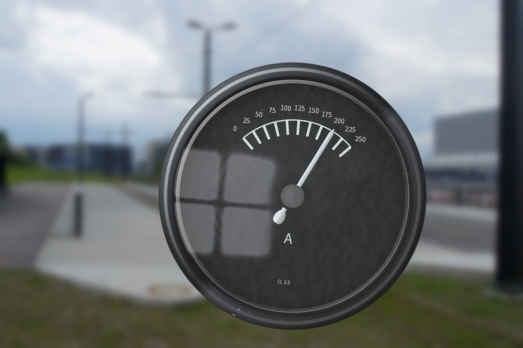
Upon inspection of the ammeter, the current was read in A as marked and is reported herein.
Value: 200 A
